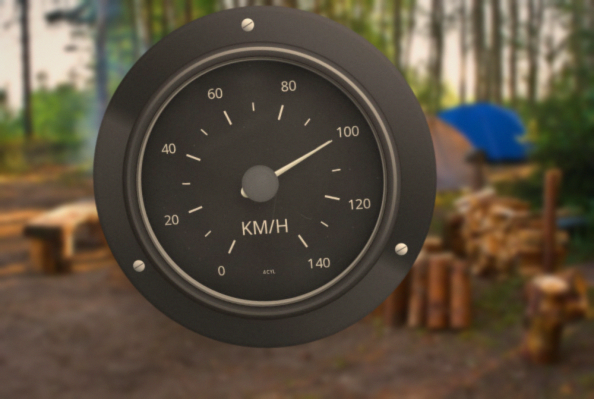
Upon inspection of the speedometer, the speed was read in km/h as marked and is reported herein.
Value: 100 km/h
